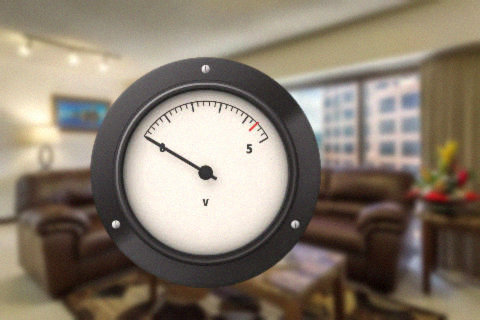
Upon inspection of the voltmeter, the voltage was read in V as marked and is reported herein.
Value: 0 V
